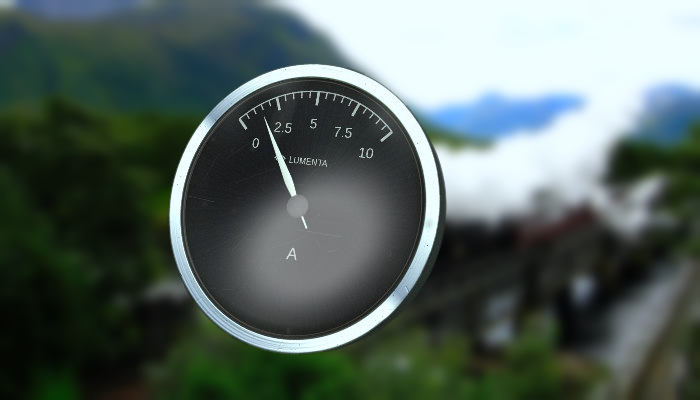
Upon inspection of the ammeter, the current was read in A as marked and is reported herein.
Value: 1.5 A
